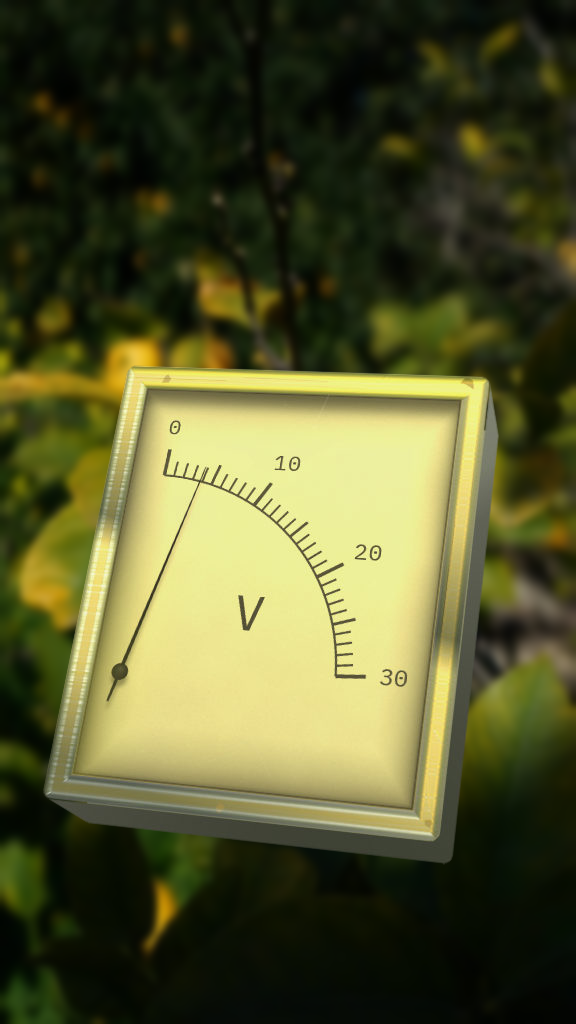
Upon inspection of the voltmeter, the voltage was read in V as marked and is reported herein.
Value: 4 V
